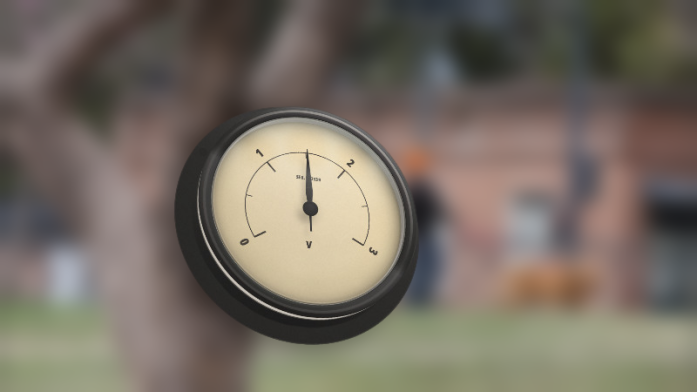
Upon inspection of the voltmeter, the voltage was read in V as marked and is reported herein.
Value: 1.5 V
